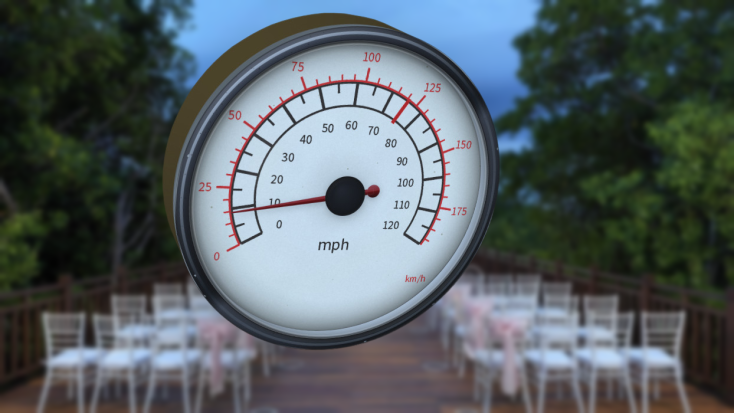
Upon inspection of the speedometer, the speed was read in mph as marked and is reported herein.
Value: 10 mph
